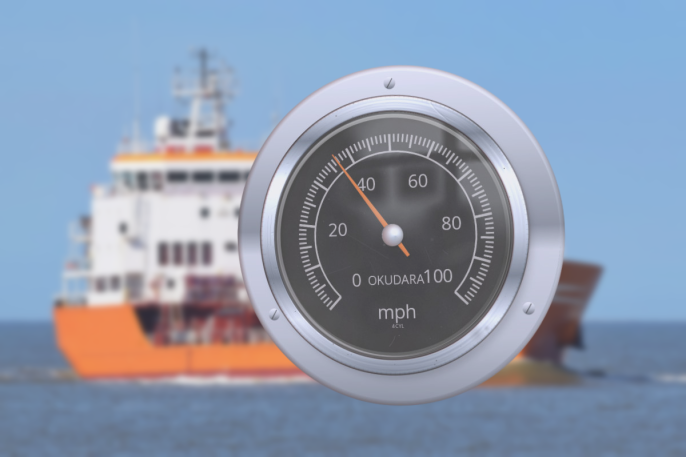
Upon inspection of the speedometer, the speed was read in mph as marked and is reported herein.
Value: 37 mph
